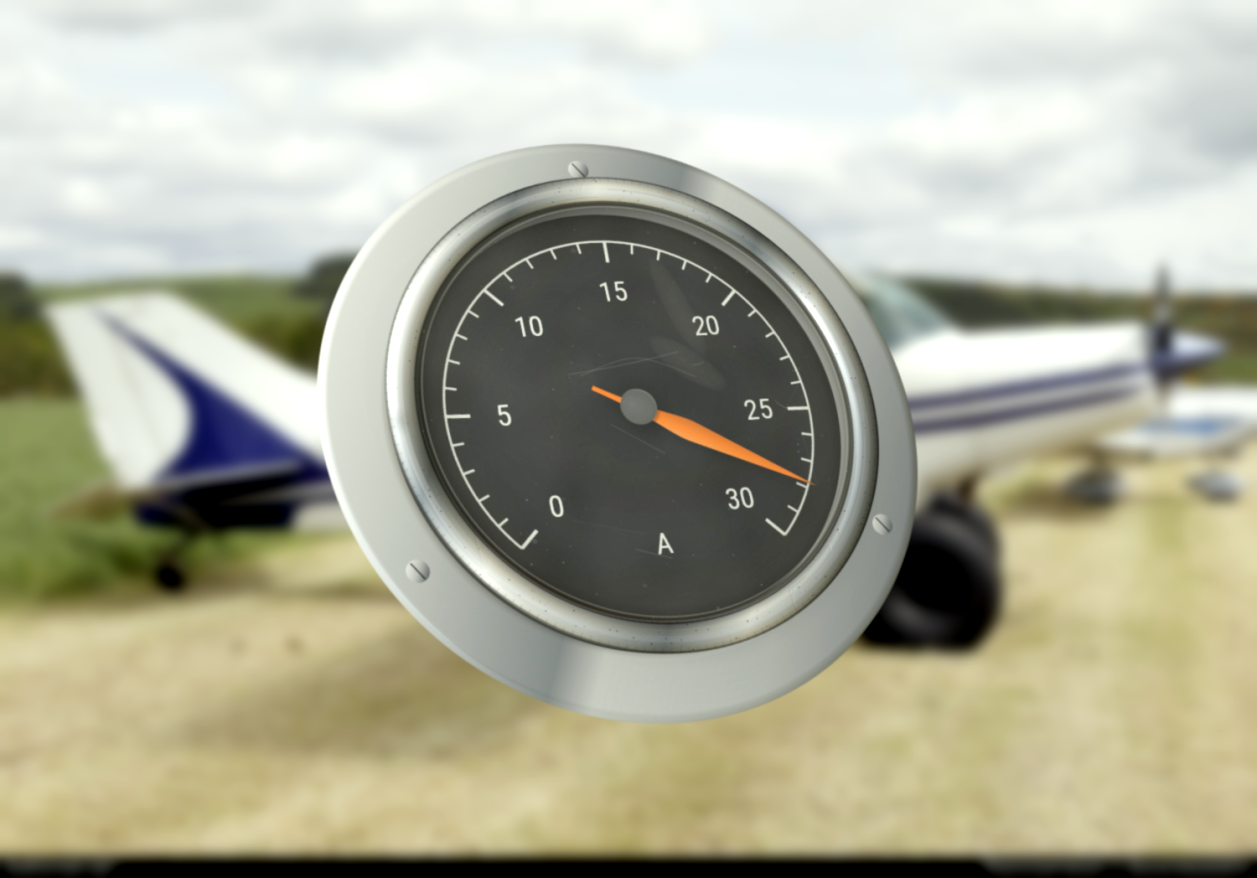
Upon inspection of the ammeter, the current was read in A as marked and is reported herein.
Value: 28 A
